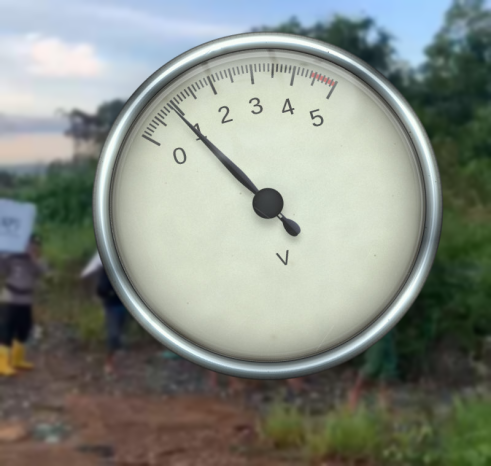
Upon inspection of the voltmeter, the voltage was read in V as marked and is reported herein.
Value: 0.9 V
